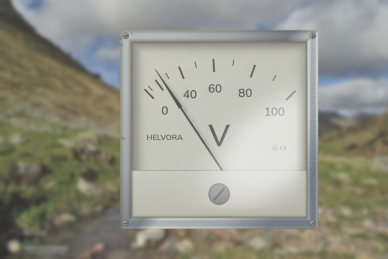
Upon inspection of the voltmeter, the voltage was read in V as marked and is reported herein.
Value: 25 V
